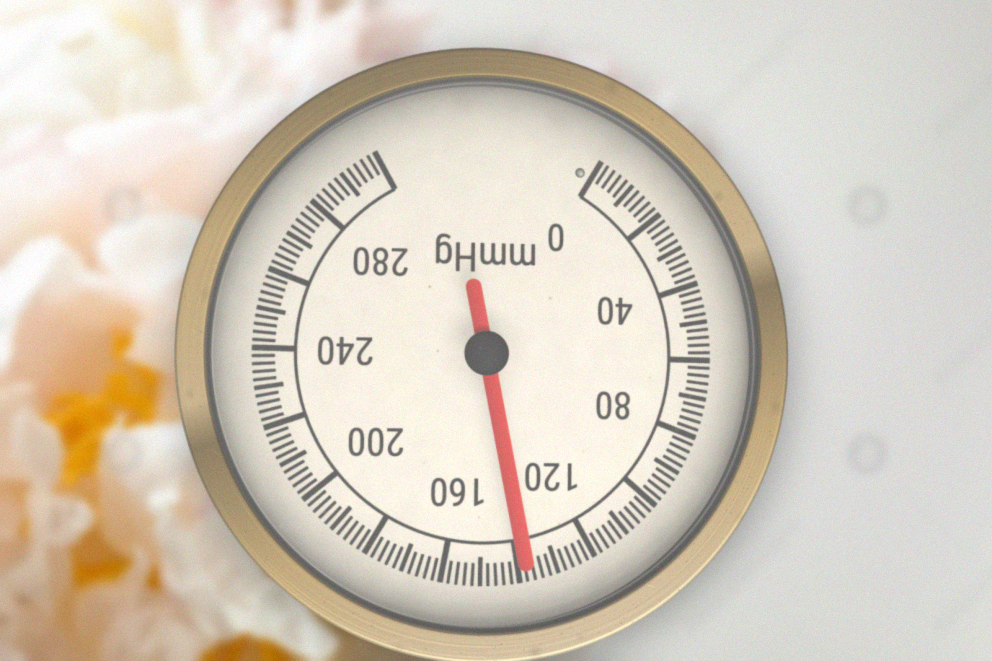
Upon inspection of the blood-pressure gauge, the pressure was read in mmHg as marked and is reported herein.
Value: 138 mmHg
